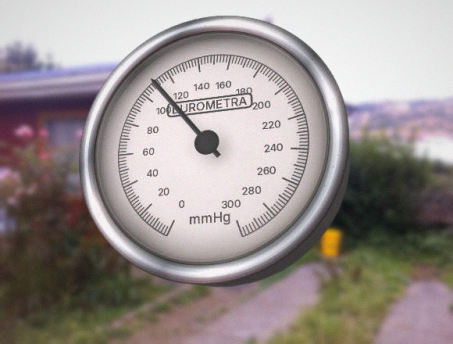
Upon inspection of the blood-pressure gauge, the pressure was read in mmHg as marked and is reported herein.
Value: 110 mmHg
